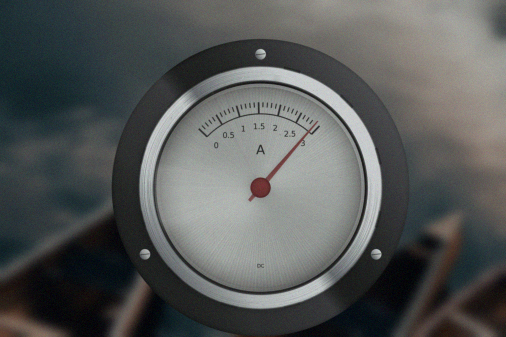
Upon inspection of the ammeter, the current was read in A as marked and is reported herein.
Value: 2.9 A
